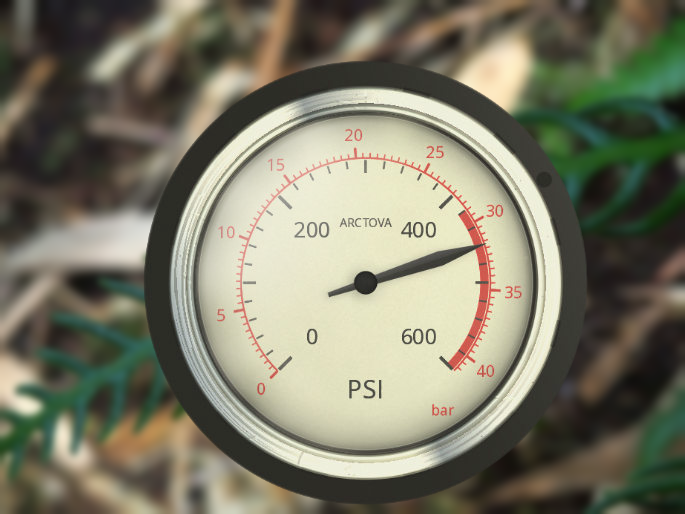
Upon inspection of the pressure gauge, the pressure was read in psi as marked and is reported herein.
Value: 460 psi
